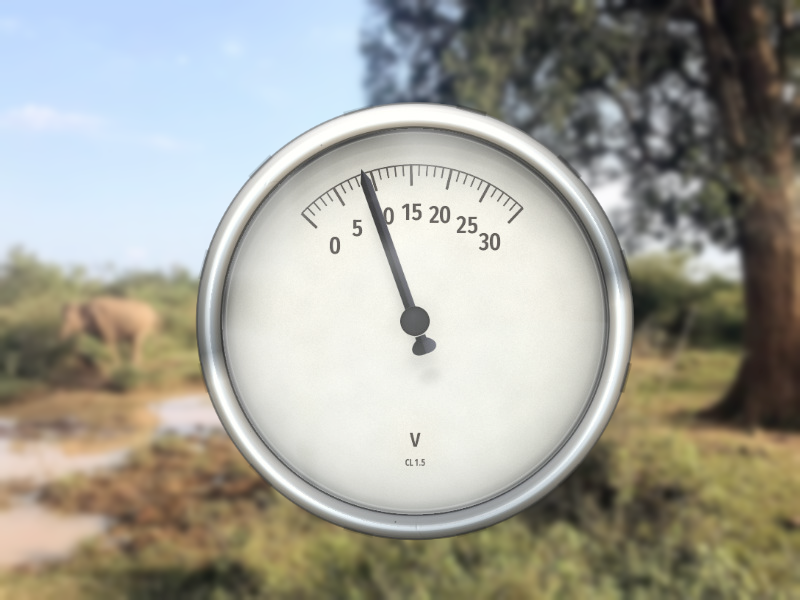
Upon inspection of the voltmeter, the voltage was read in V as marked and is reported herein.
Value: 9 V
